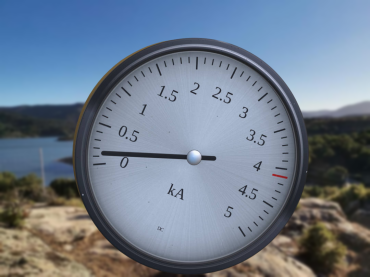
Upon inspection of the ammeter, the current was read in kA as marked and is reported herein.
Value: 0.15 kA
